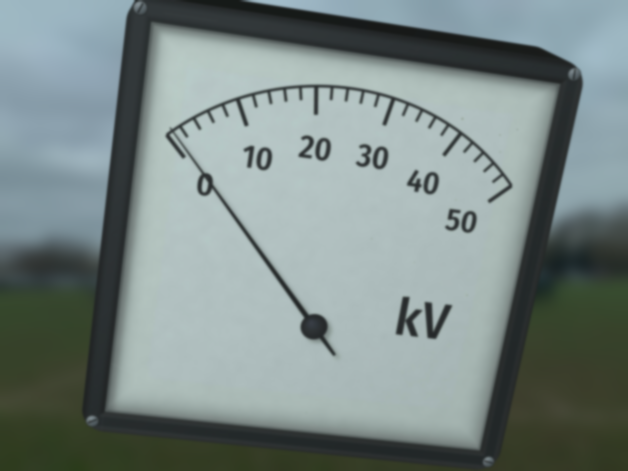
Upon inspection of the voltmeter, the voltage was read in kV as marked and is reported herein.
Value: 1 kV
